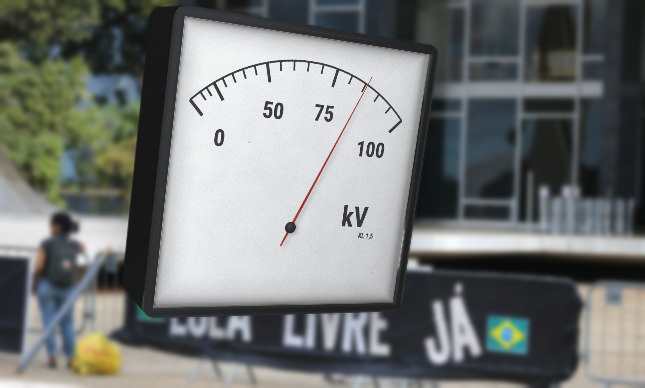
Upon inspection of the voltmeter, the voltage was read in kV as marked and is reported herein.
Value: 85 kV
